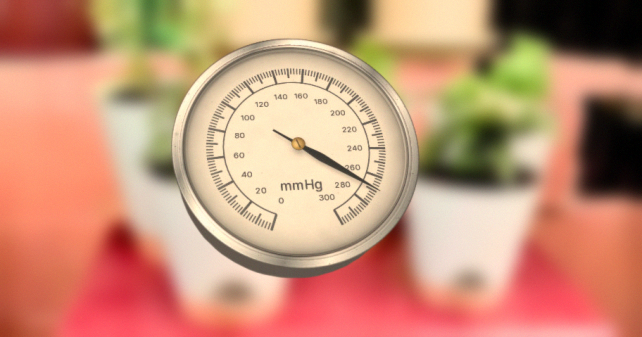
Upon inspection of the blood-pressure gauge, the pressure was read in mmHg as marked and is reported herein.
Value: 270 mmHg
